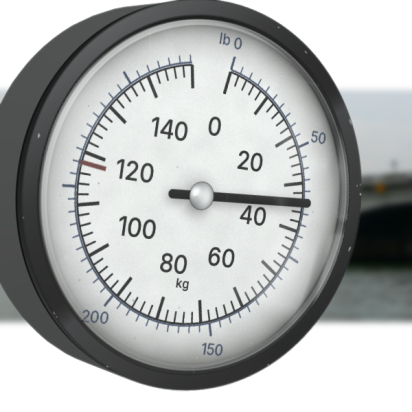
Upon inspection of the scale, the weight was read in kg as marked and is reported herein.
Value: 34 kg
